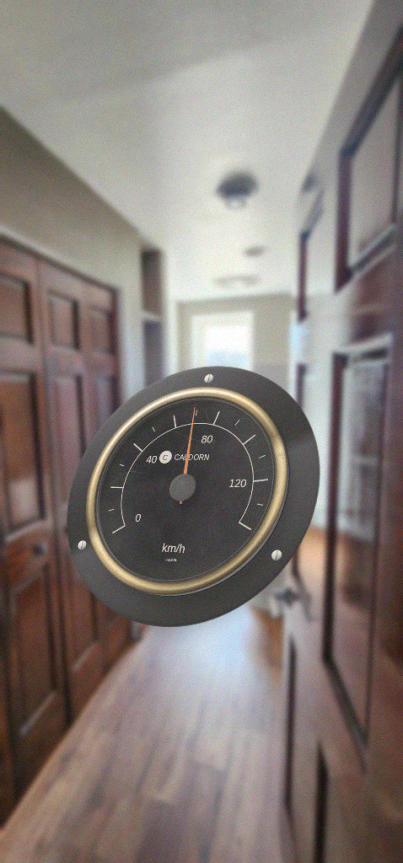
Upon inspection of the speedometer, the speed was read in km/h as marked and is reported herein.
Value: 70 km/h
